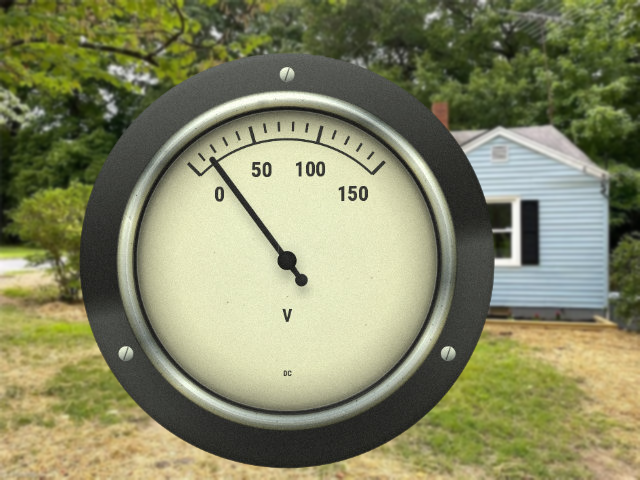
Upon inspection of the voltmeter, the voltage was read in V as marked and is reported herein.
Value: 15 V
